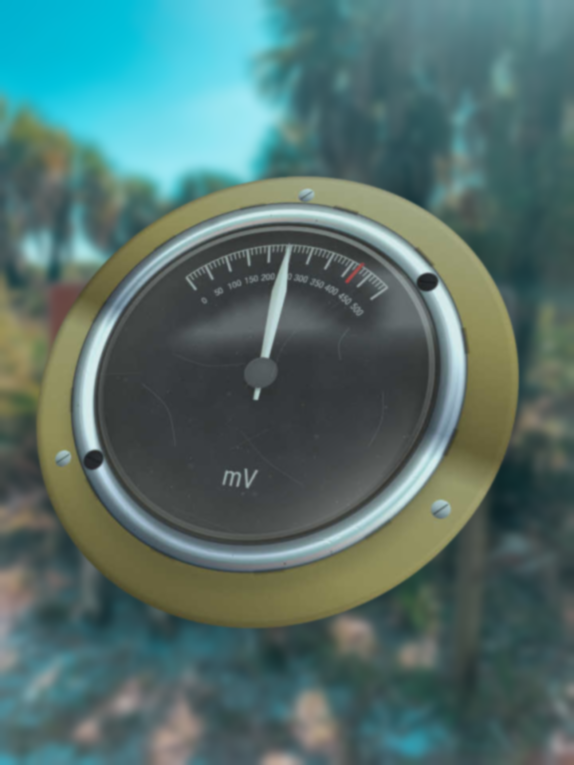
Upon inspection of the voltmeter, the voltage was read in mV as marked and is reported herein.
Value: 250 mV
